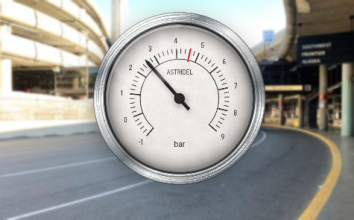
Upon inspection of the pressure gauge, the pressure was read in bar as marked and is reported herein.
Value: 2.6 bar
